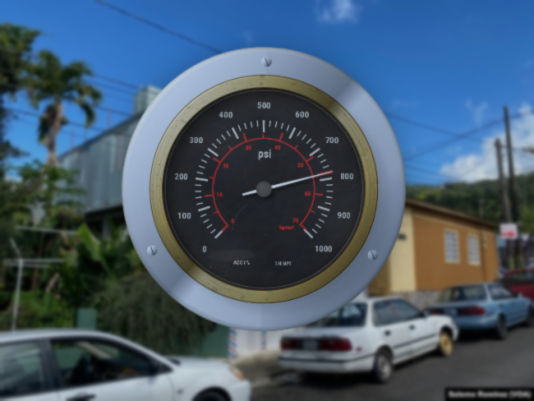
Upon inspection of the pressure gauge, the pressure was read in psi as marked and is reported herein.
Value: 780 psi
